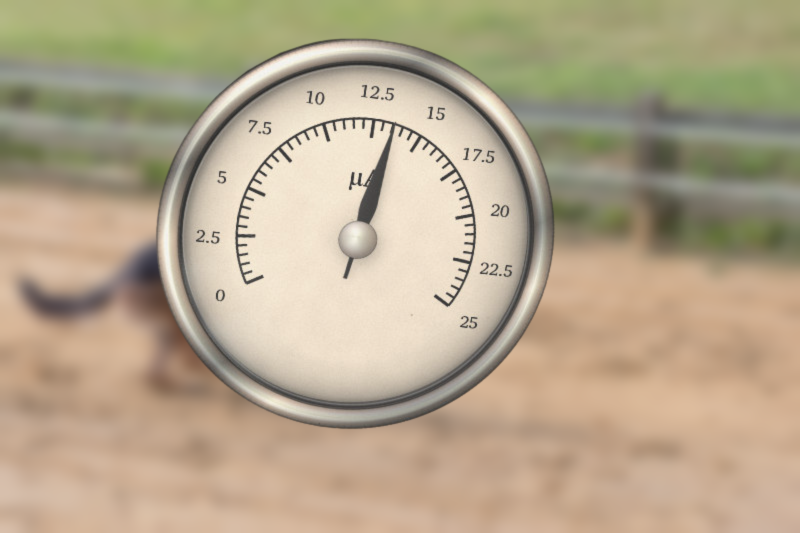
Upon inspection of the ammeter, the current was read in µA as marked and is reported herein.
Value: 13.5 µA
